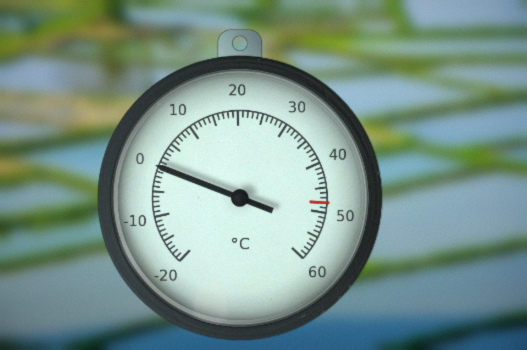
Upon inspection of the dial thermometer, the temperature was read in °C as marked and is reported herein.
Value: 0 °C
